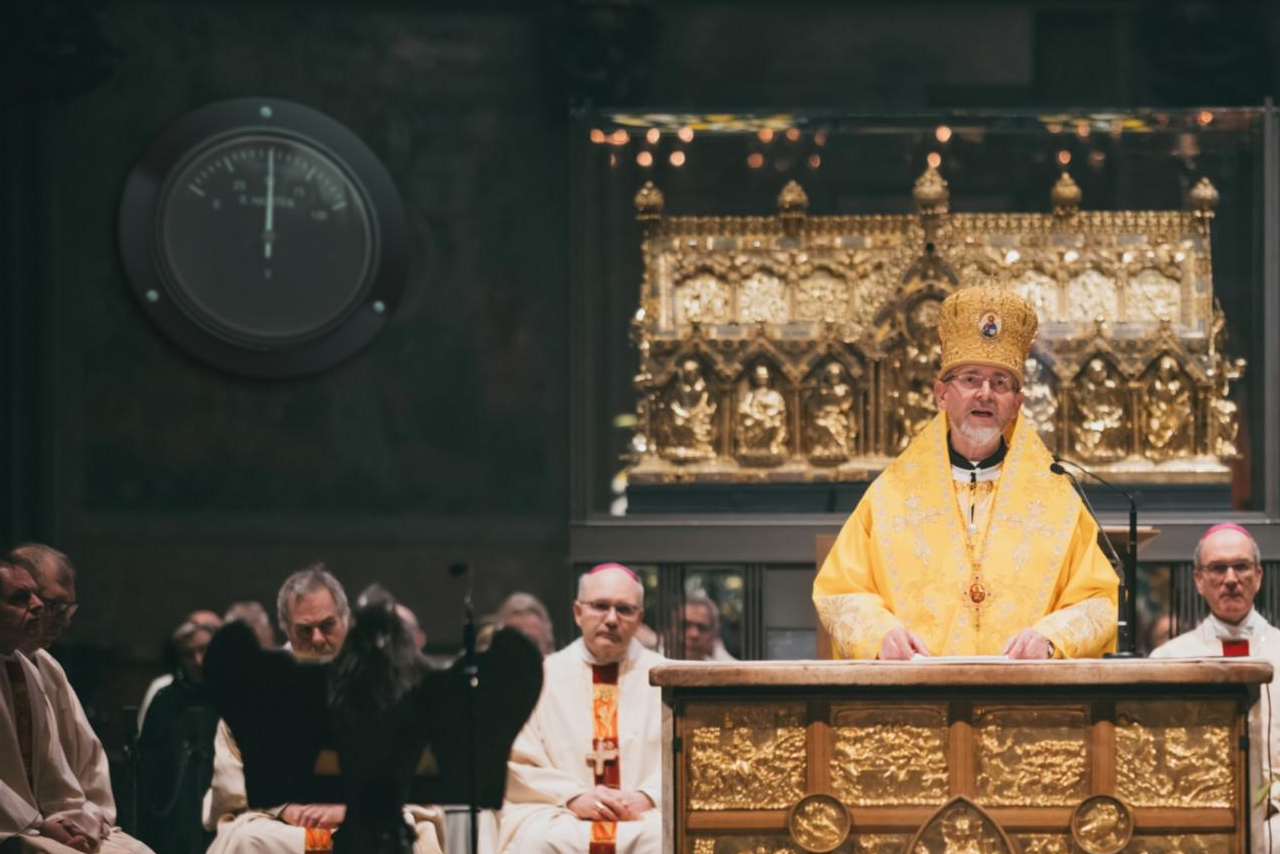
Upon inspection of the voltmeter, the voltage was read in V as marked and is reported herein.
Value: 50 V
